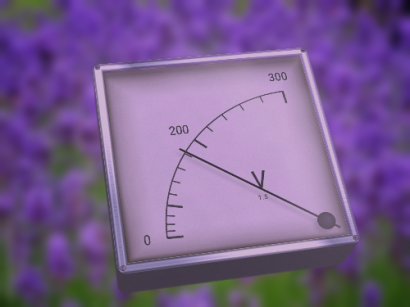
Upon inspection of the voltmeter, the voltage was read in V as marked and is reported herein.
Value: 180 V
